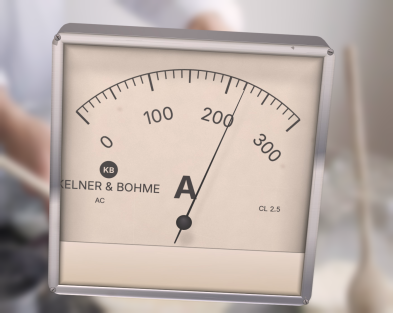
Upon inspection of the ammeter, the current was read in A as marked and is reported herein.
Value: 220 A
